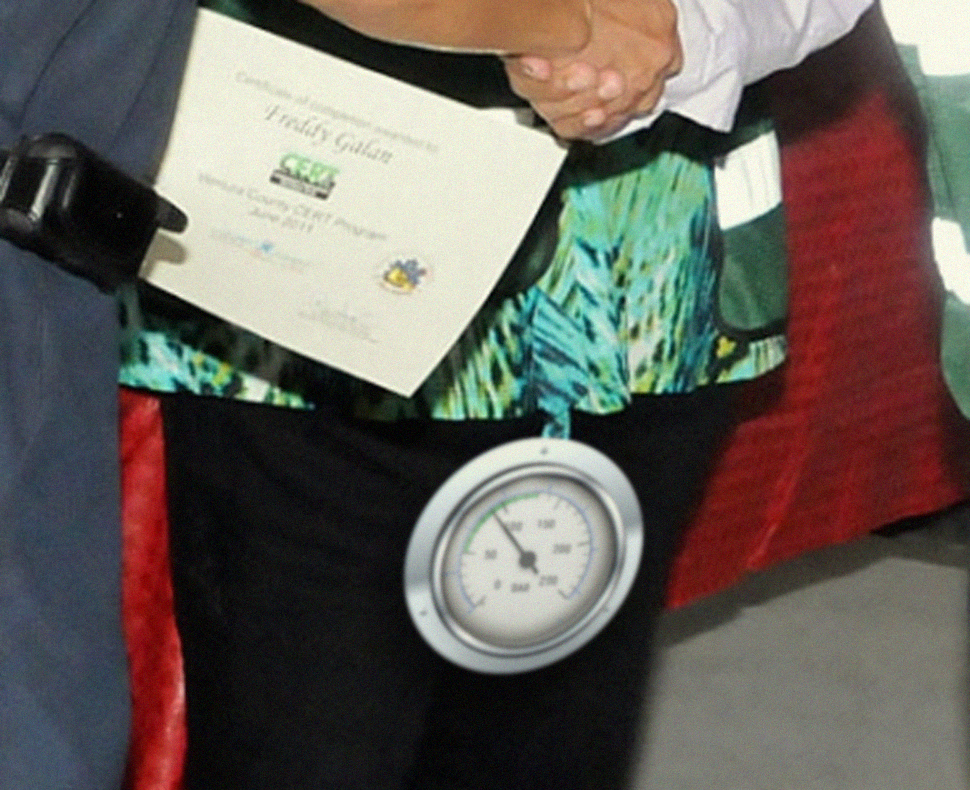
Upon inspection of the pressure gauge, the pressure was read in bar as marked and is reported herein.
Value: 90 bar
